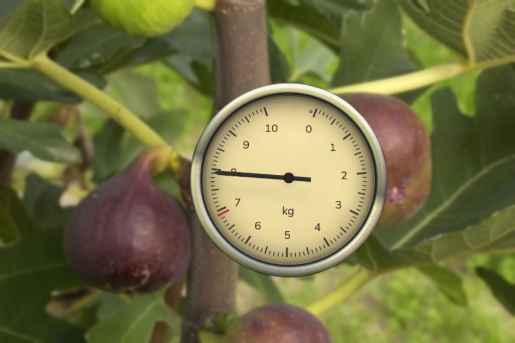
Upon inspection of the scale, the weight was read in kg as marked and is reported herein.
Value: 7.9 kg
